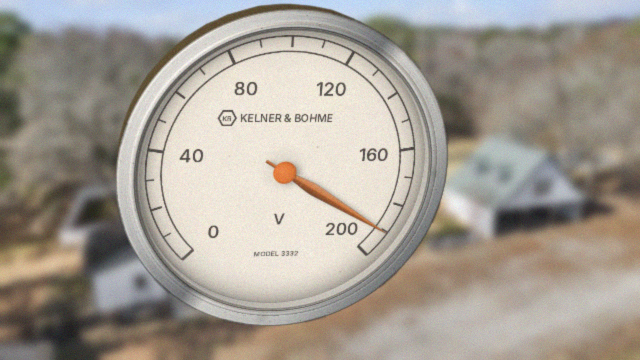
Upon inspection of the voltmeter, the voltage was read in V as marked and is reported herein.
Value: 190 V
